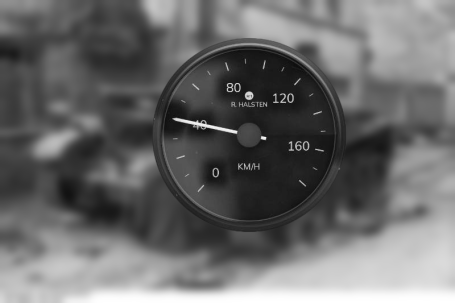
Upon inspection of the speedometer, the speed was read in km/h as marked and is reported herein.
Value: 40 km/h
